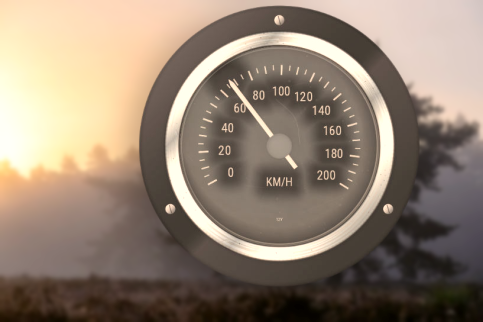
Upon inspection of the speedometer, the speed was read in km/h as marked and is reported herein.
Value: 67.5 km/h
